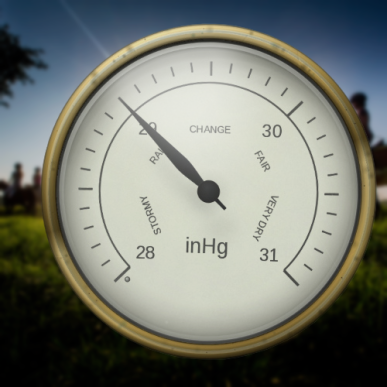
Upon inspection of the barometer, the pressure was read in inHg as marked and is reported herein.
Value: 29 inHg
